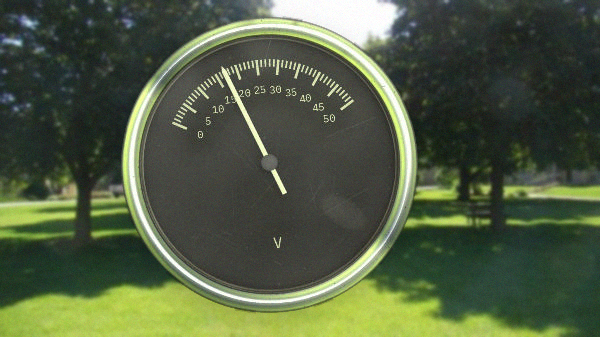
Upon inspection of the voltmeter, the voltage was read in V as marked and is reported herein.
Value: 17 V
